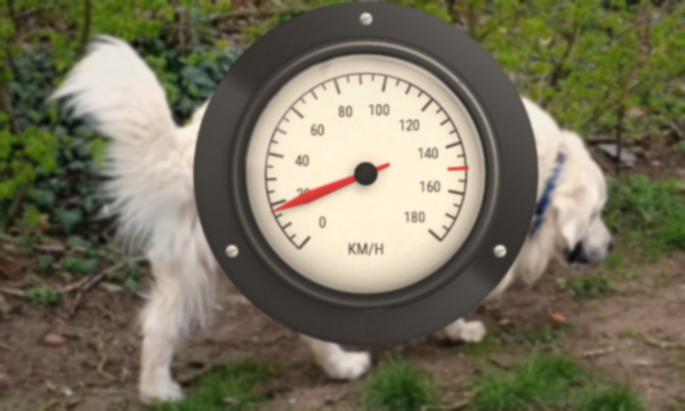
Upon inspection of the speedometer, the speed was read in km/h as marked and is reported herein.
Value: 17.5 km/h
